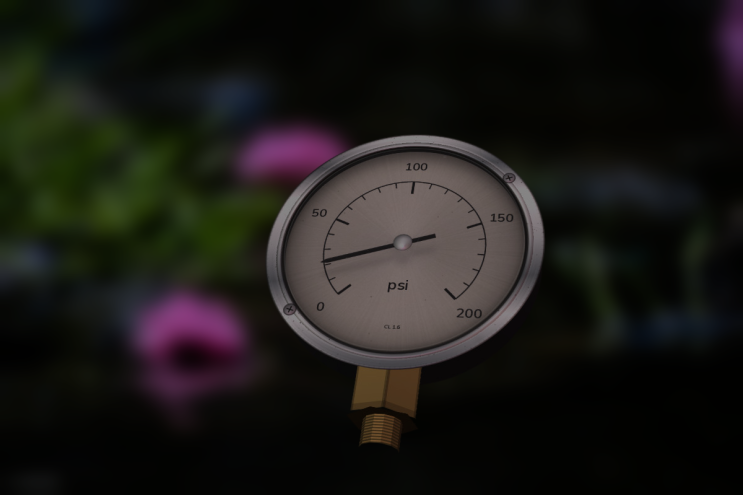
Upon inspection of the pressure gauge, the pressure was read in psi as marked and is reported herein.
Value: 20 psi
